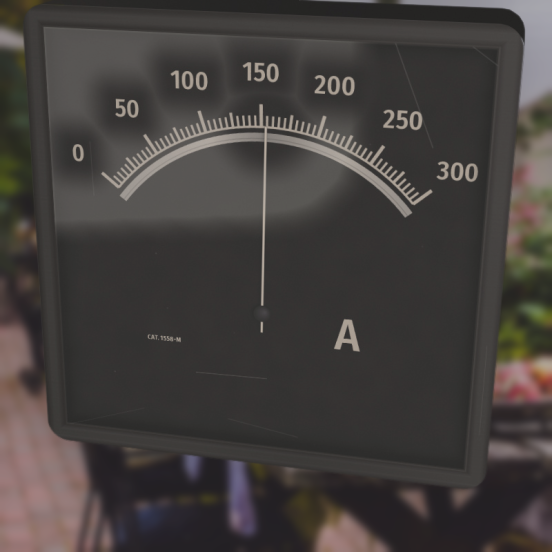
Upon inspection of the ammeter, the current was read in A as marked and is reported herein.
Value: 155 A
